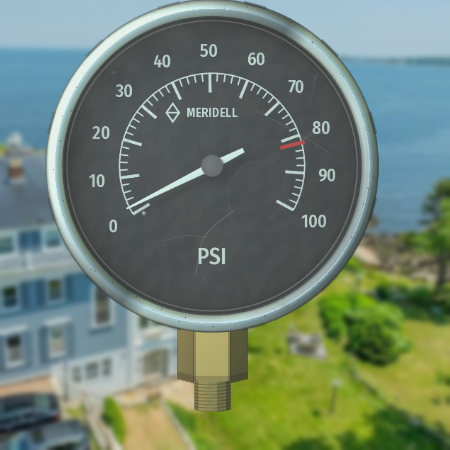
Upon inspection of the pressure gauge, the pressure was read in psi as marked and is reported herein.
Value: 2 psi
